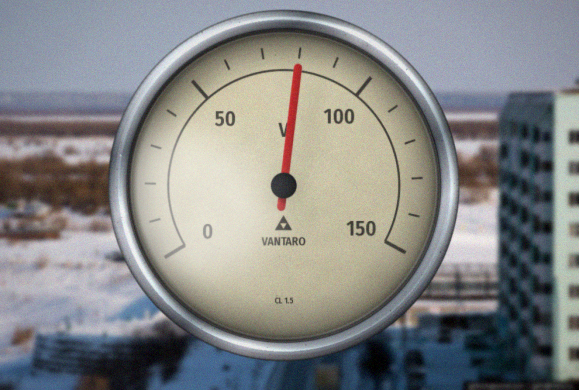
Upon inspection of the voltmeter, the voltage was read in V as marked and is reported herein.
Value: 80 V
